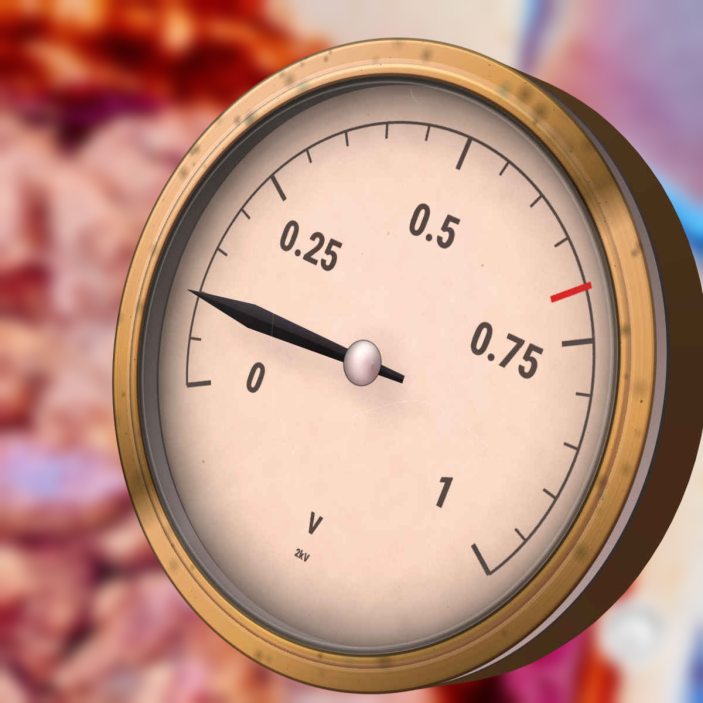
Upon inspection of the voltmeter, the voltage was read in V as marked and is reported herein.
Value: 0.1 V
